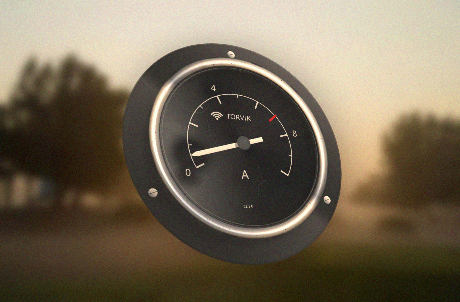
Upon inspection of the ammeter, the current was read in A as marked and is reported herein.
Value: 0.5 A
